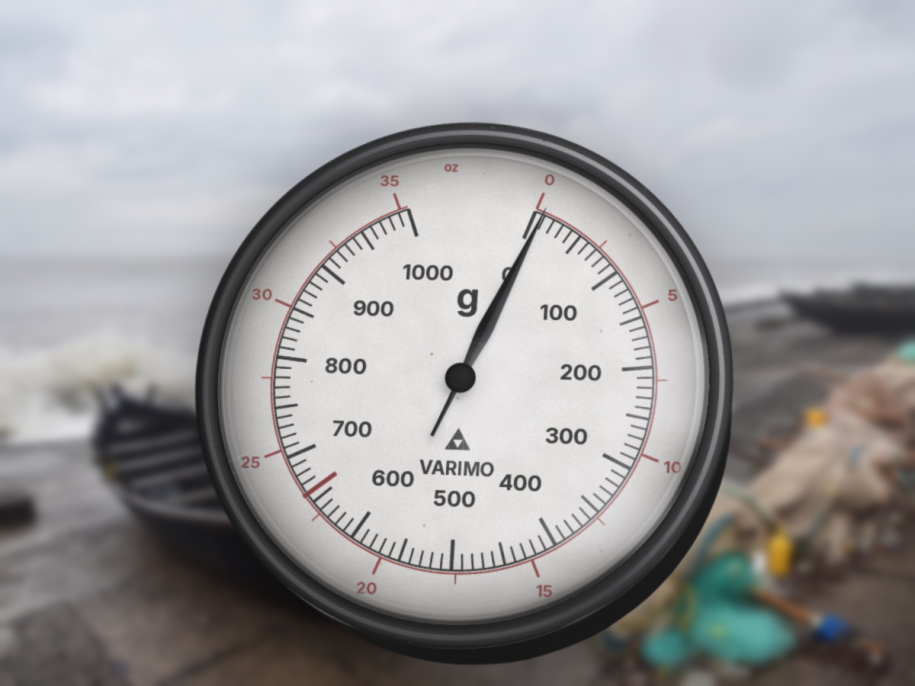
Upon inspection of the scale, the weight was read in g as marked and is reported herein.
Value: 10 g
